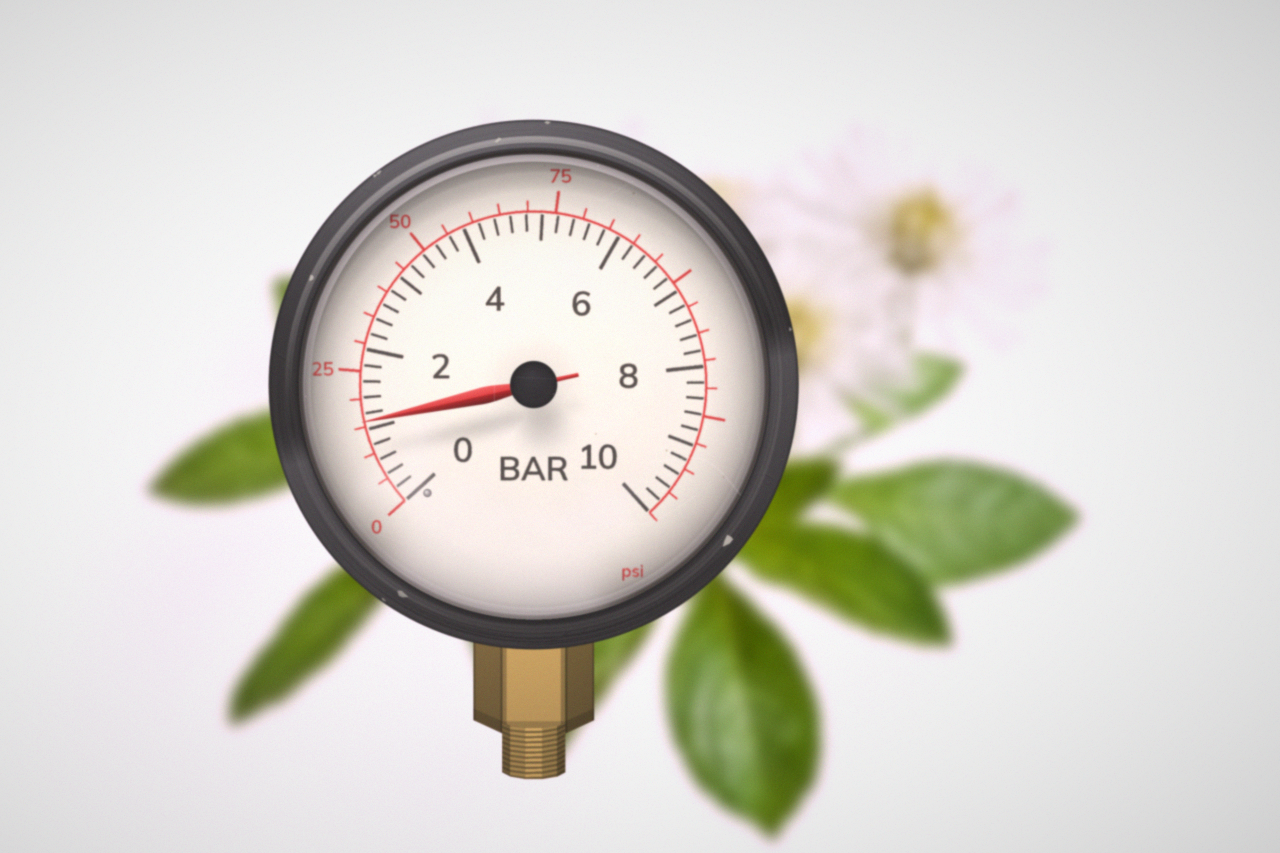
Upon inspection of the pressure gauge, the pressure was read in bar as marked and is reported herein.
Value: 1.1 bar
